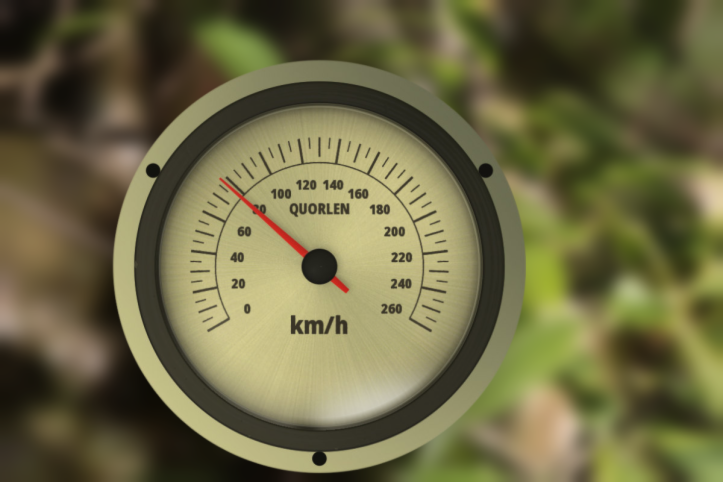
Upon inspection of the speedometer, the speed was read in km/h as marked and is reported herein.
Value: 77.5 km/h
